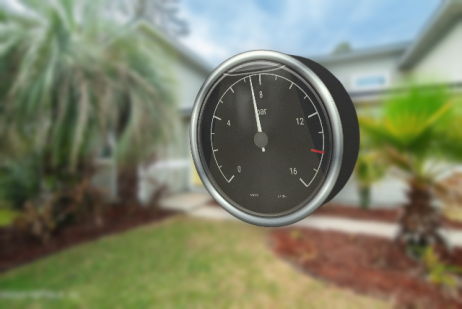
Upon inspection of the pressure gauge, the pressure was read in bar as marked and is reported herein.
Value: 7.5 bar
